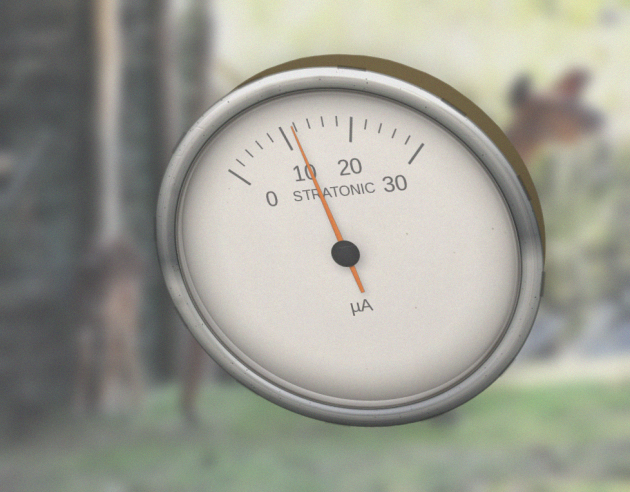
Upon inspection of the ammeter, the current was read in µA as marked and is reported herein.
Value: 12 µA
